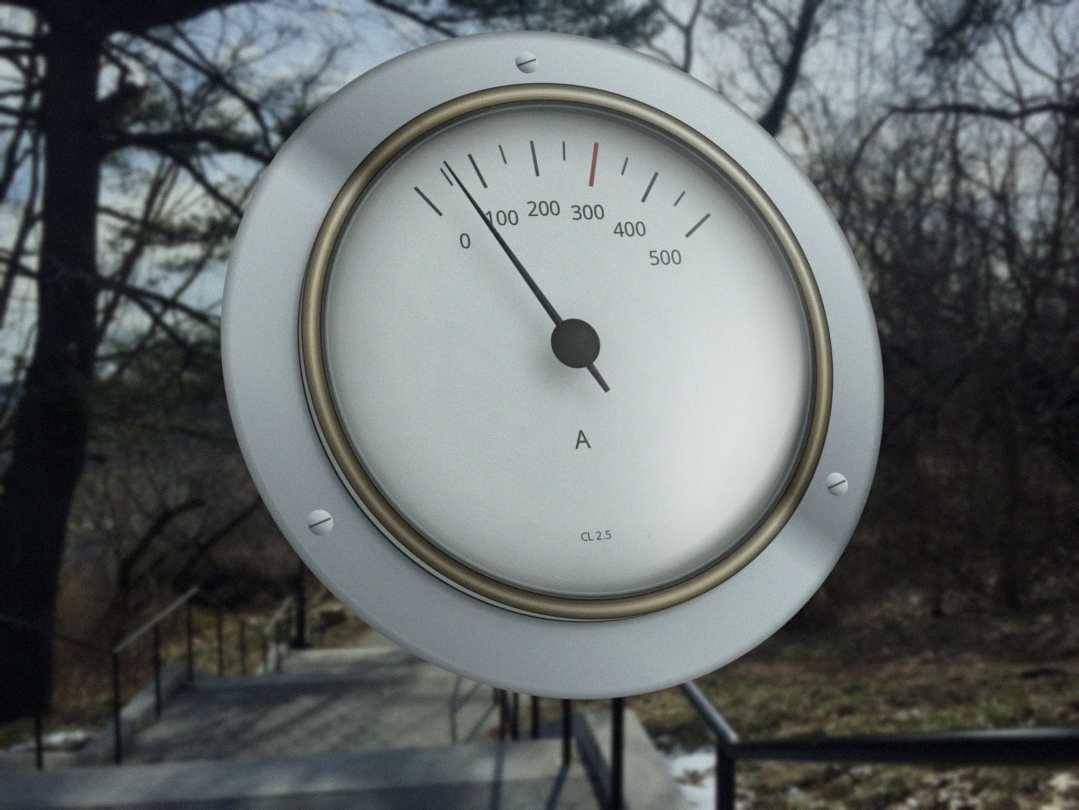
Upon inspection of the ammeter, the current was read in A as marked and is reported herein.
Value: 50 A
